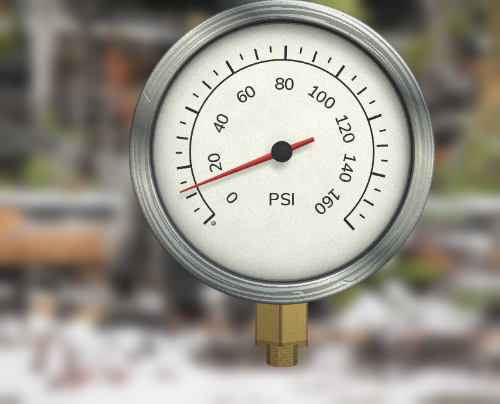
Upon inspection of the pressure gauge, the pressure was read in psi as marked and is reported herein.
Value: 12.5 psi
